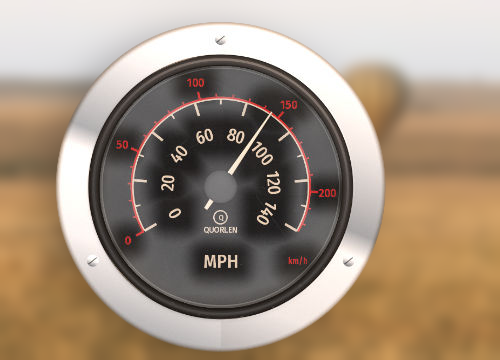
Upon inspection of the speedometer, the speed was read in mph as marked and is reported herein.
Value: 90 mph
